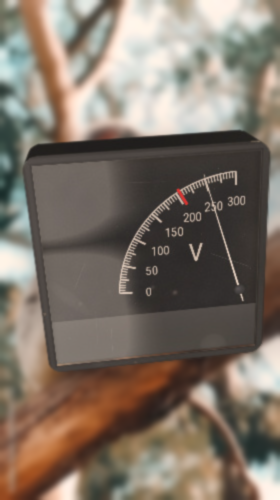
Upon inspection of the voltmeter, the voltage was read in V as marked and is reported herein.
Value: 250 V
